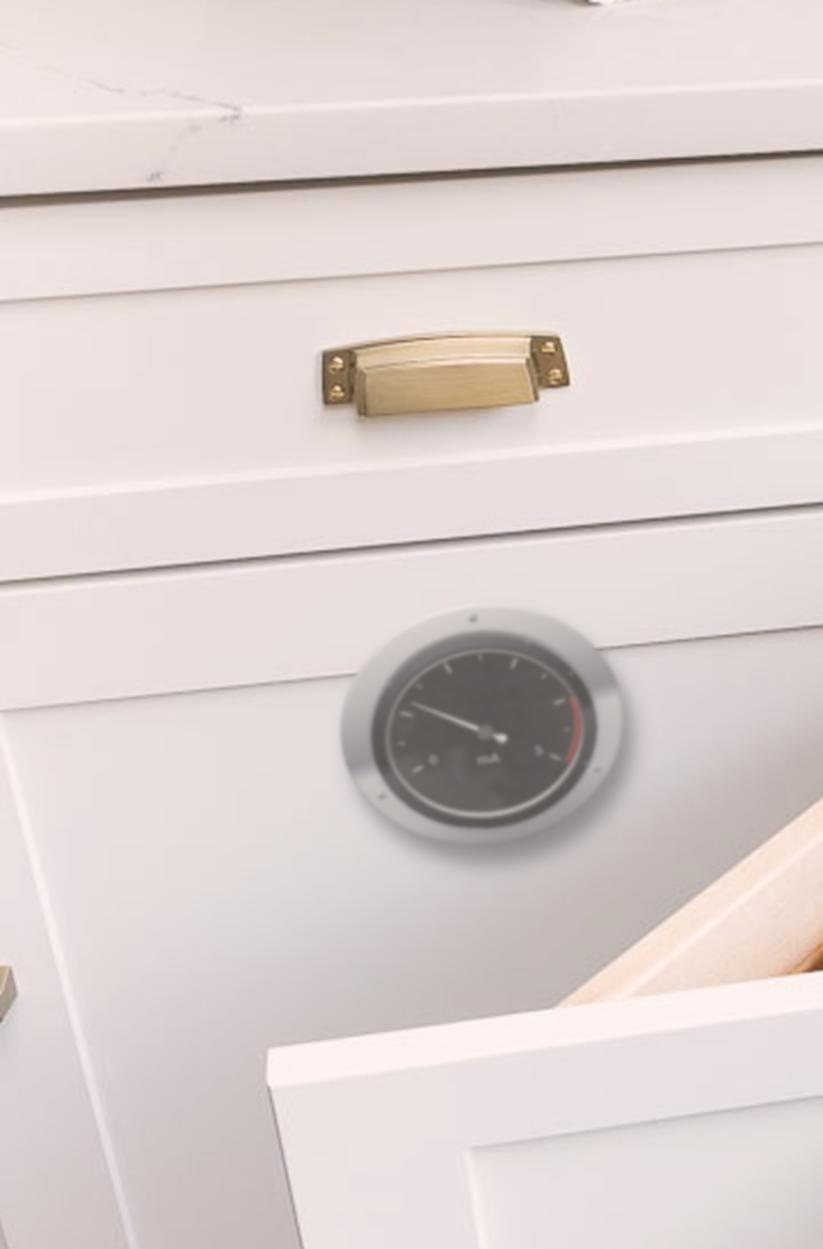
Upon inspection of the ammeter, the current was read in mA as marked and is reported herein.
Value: 1.25 mA
